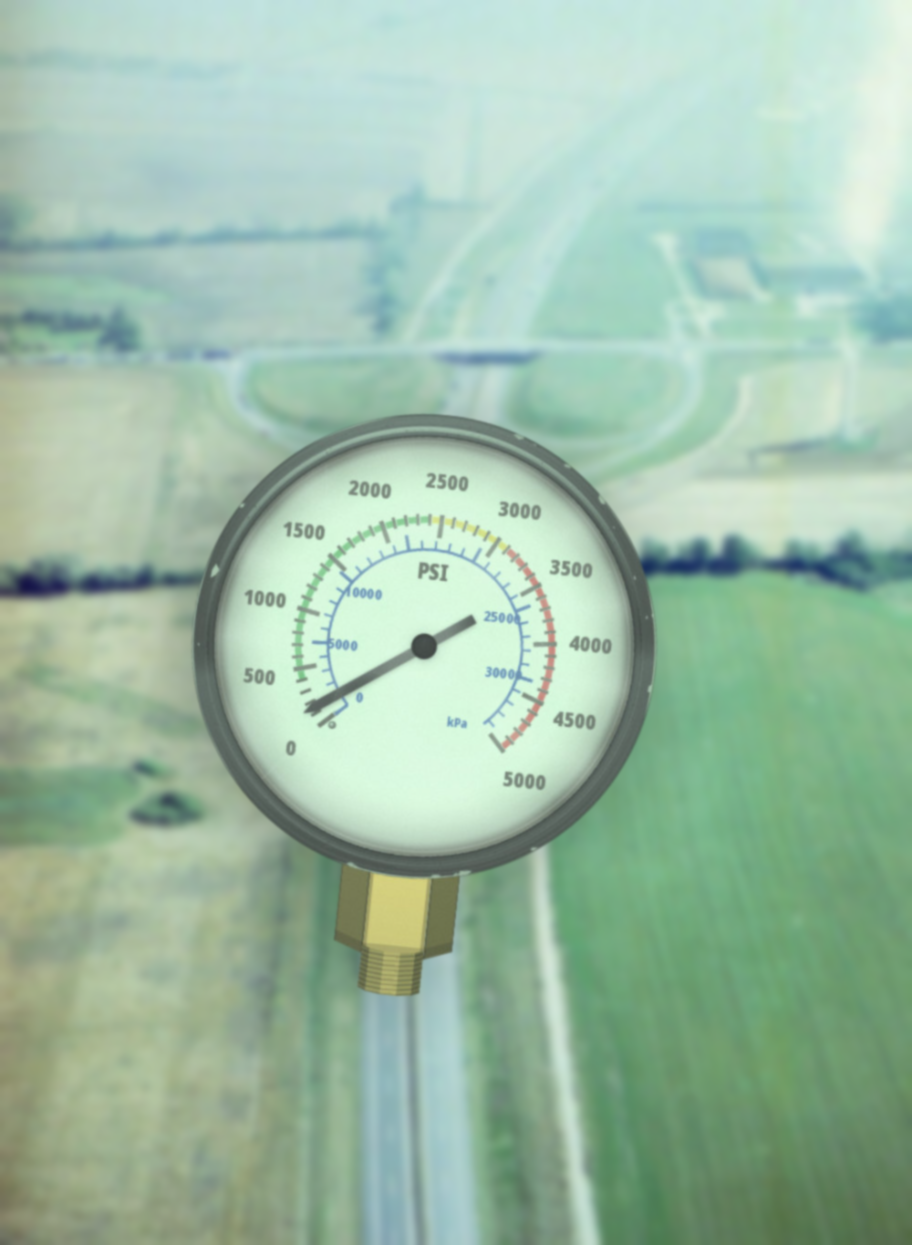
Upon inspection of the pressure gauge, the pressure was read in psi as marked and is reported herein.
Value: 150 psi
